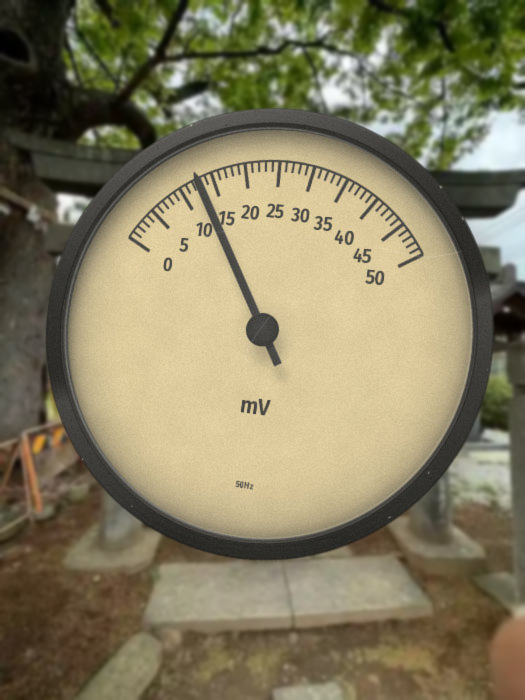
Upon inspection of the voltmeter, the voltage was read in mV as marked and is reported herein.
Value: 13 mV
